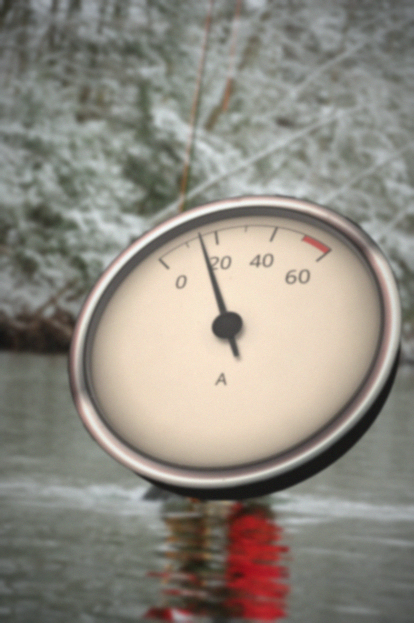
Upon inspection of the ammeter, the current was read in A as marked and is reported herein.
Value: 15 A
